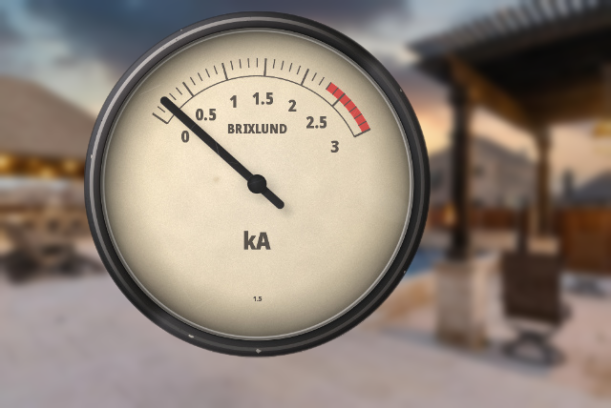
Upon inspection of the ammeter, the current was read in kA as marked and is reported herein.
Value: 0.2 kA
